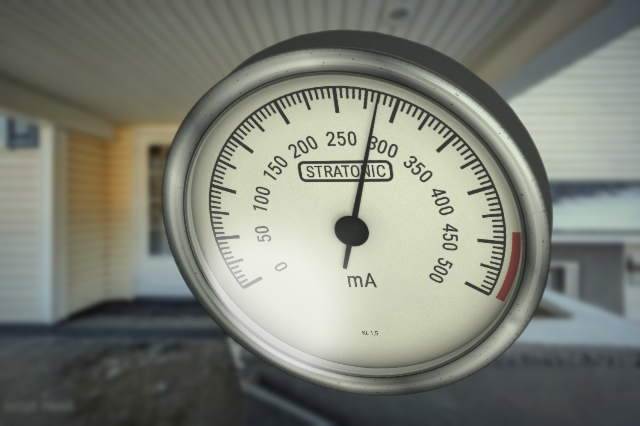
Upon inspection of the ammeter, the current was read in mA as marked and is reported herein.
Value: 285 mA
